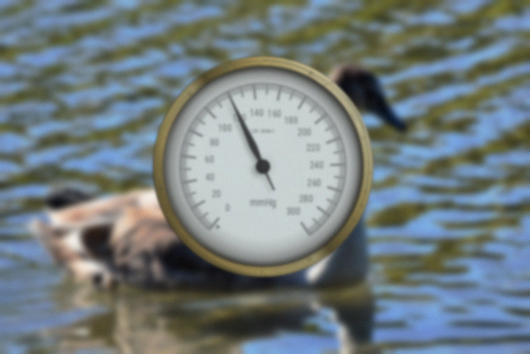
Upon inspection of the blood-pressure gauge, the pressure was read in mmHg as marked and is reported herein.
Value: 120 mmHg
